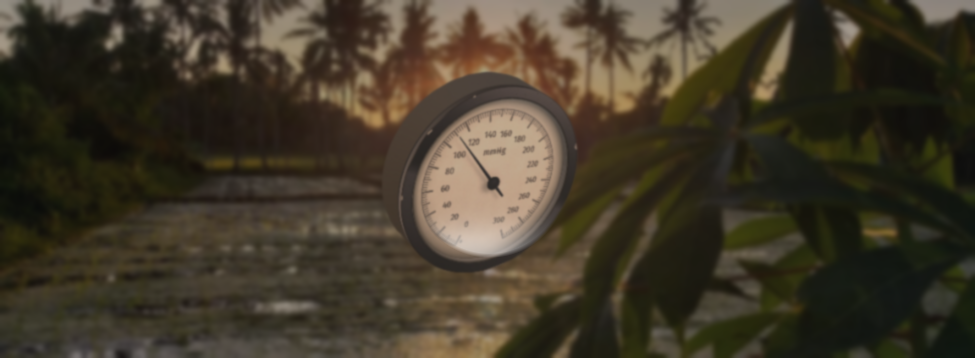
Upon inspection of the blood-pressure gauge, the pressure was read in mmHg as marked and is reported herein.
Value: 110 mmHg
